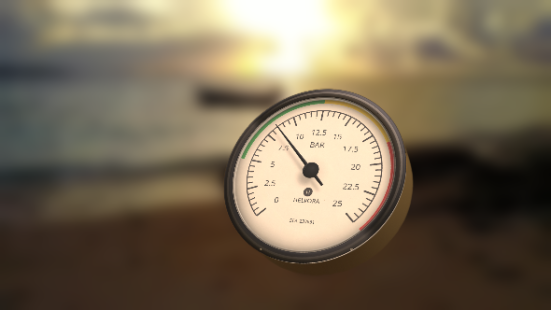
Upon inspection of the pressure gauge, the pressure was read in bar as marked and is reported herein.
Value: 8.5 bar
